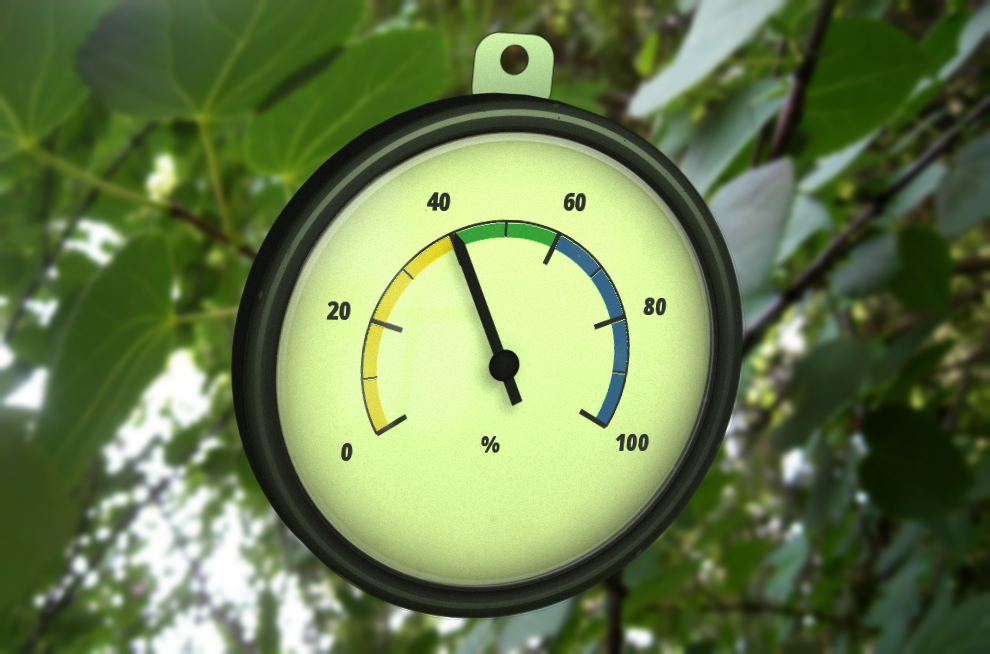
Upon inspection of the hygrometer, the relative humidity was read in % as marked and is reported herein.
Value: 40 %
